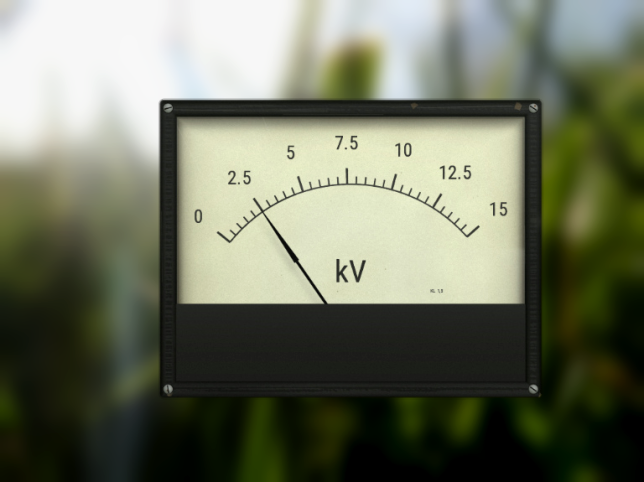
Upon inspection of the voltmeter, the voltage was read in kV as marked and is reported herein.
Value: 2.5 kV
